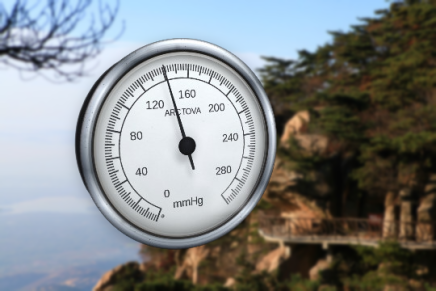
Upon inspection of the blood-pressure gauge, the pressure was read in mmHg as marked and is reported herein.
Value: 140 mmHg
